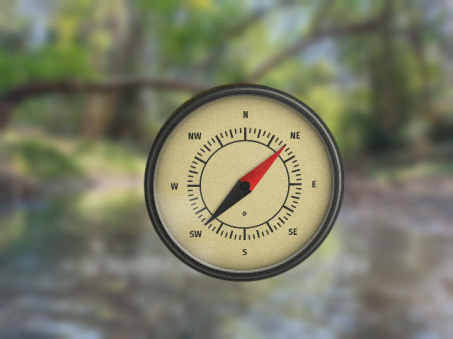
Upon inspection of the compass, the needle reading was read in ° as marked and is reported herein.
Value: 45 °
